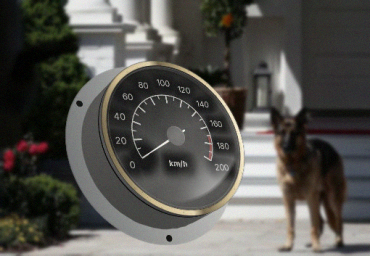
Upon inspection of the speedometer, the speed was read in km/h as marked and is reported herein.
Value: 0 km/h
